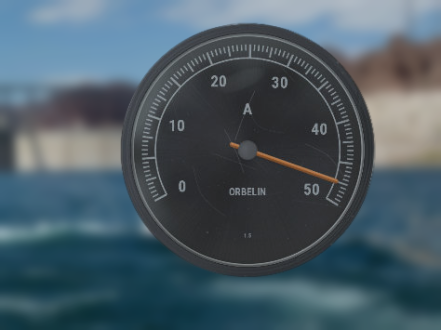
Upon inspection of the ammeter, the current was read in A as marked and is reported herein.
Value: 47.5 A
